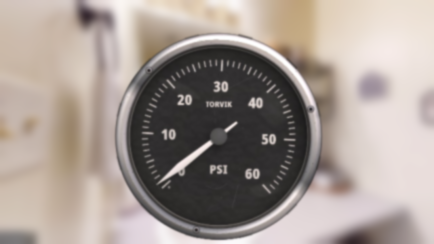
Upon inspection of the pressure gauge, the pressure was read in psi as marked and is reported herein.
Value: 1 psi
